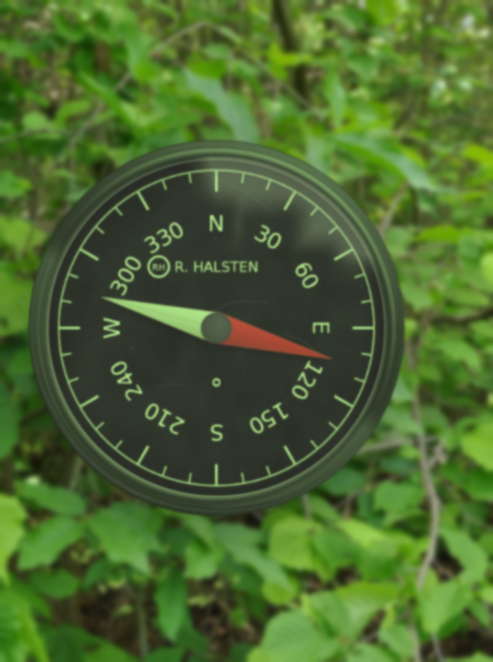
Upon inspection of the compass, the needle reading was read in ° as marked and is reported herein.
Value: 105 °
